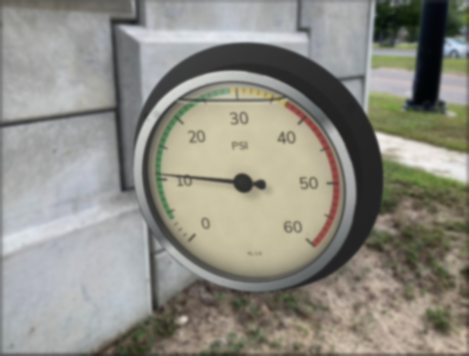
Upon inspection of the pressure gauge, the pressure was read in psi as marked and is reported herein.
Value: 11 psi
